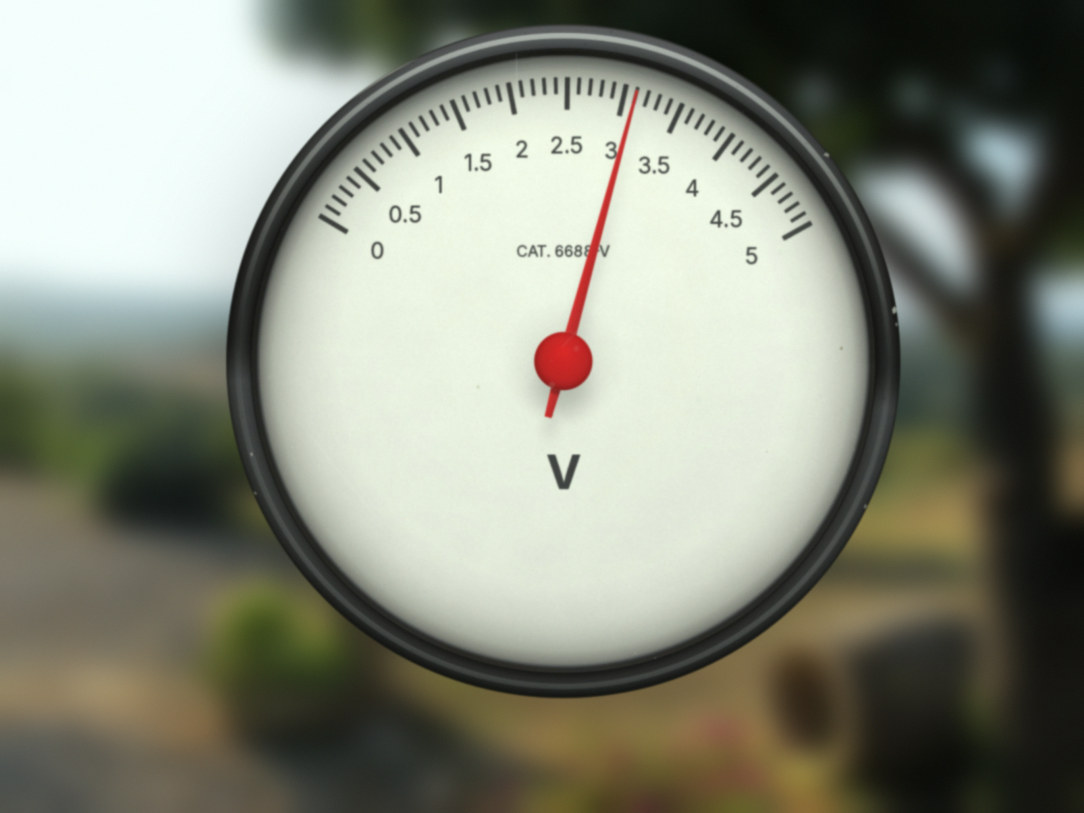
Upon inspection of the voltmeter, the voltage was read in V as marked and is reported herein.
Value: 3.1 V
